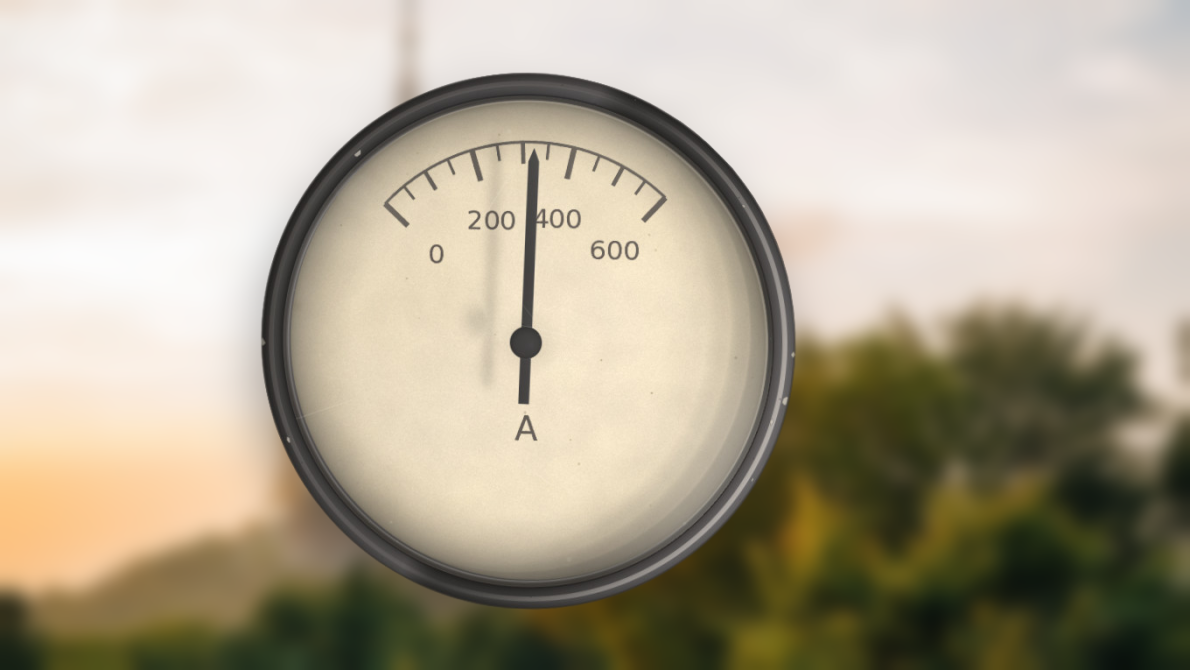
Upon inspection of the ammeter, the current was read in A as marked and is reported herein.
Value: 325 A
